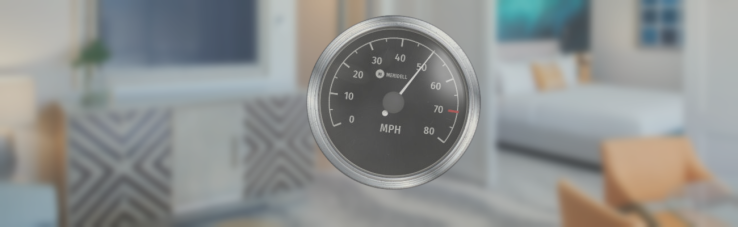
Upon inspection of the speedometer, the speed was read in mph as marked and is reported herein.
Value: 50 mph
